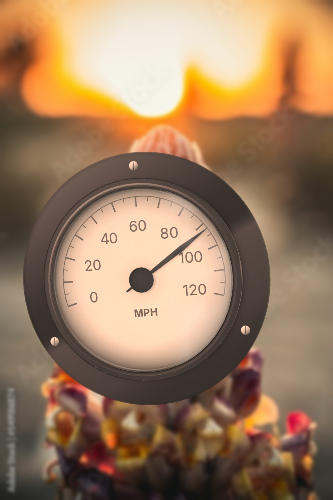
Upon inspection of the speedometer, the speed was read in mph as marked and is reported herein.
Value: 92.5 mph
